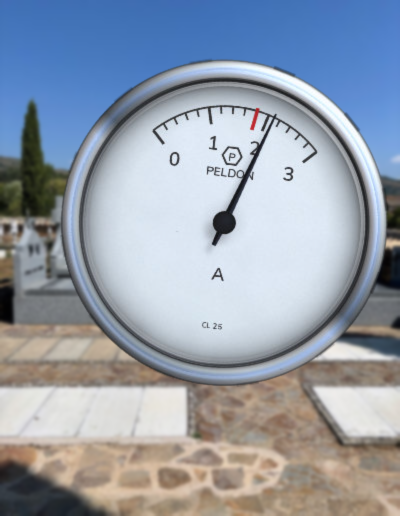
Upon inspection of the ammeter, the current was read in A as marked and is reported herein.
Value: 2.1 A
